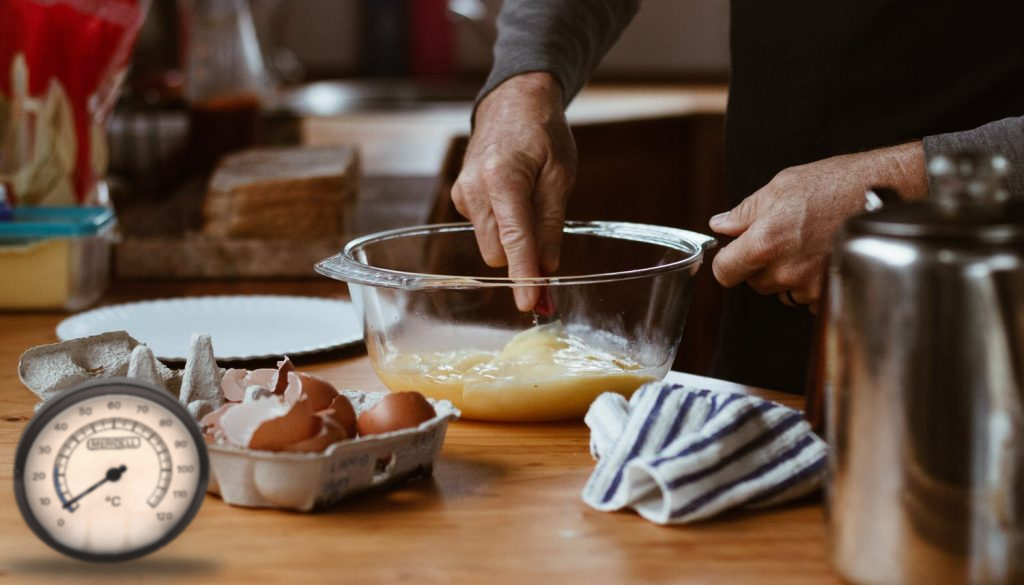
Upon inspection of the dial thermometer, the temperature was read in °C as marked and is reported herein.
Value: 5 °C
